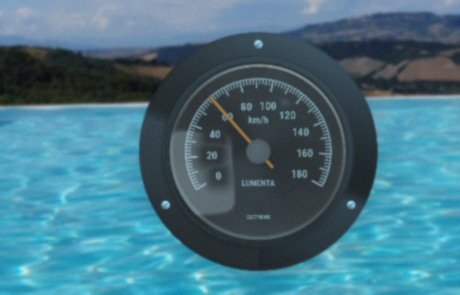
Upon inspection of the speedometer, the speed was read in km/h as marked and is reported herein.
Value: 60 km/h
